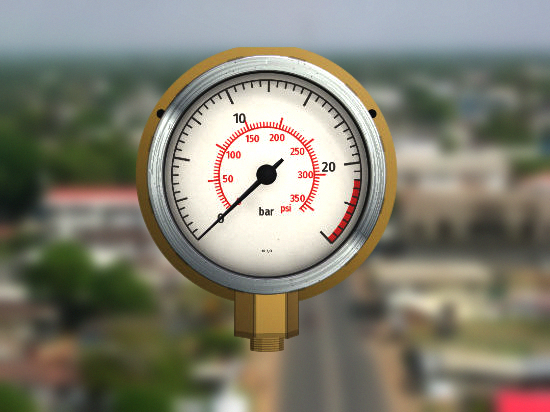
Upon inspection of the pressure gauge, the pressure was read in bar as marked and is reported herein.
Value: 0 bar
